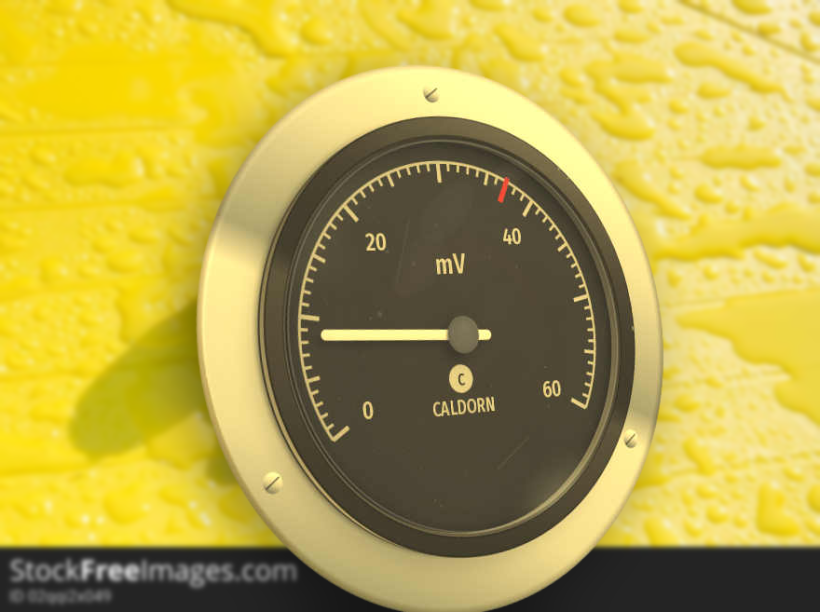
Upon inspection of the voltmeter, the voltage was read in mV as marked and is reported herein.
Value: 8.5 mV
